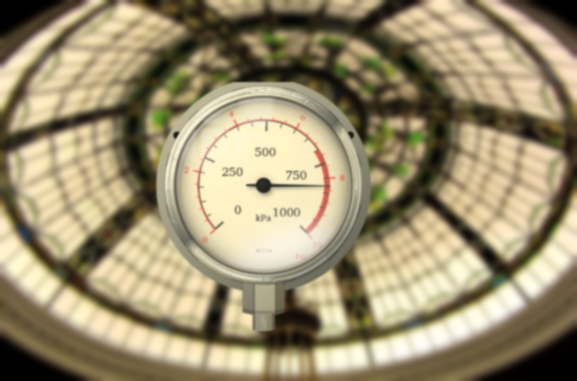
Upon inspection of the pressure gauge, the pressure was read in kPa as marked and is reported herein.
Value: 825 kPa
